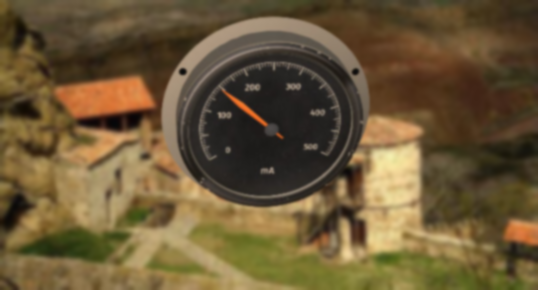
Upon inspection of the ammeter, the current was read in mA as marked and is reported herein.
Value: 150 mA
